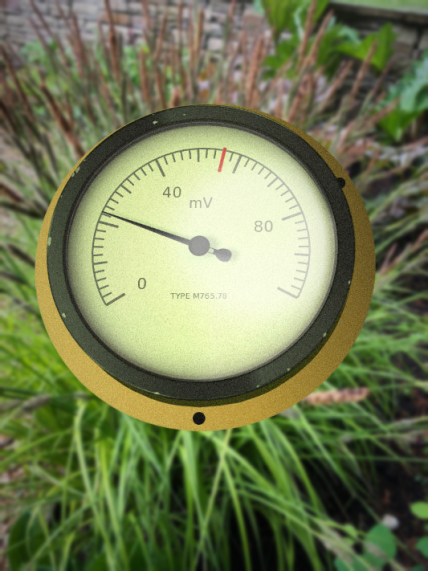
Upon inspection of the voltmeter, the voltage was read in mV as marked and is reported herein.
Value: 22 mV
